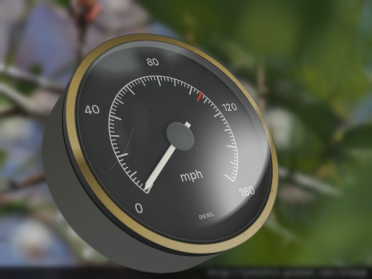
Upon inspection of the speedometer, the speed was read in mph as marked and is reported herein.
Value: 2 mph
